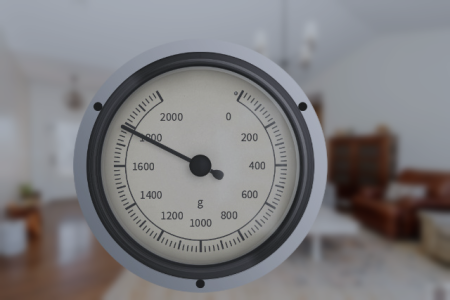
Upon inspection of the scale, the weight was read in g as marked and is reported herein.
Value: 1780 g
